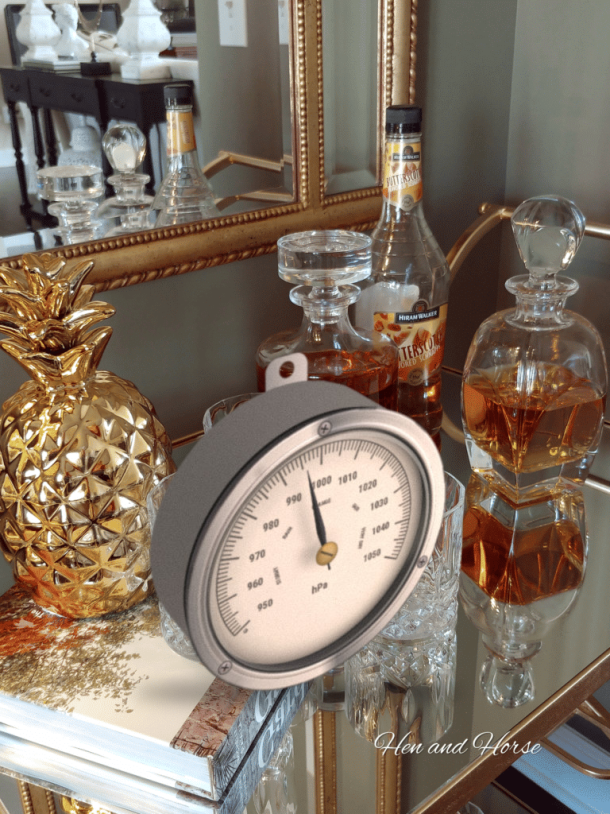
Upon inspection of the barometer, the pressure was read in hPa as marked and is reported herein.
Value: 995 hPa
